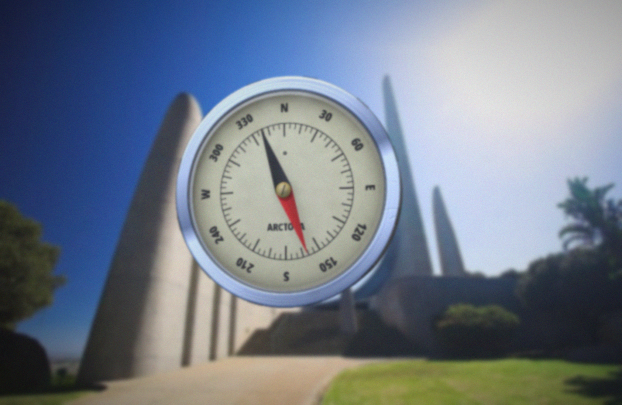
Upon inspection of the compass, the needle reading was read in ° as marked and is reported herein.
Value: 160 °
